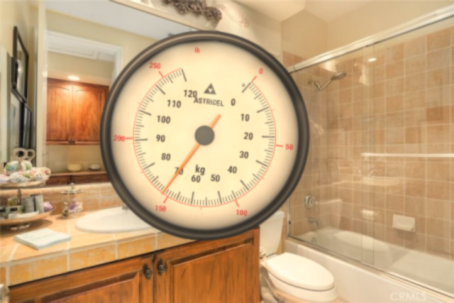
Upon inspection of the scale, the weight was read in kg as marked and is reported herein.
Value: 70 kg
